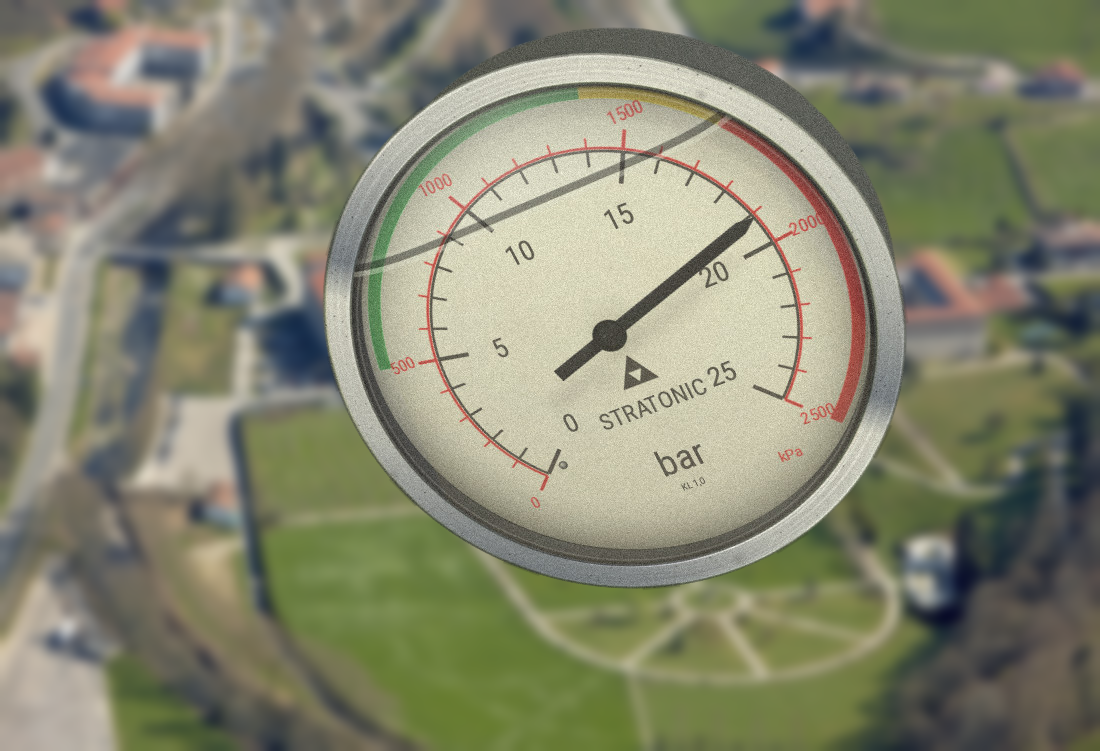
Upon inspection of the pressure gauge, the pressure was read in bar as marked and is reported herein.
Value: 19 bar
